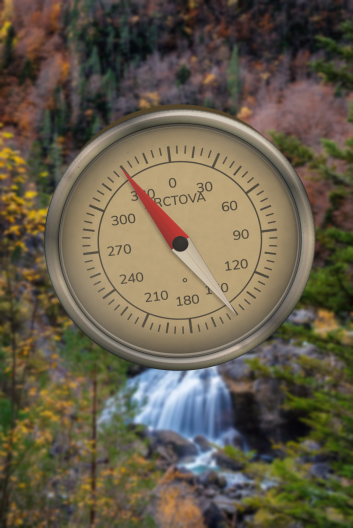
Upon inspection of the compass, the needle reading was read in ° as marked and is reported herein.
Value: 330 °
